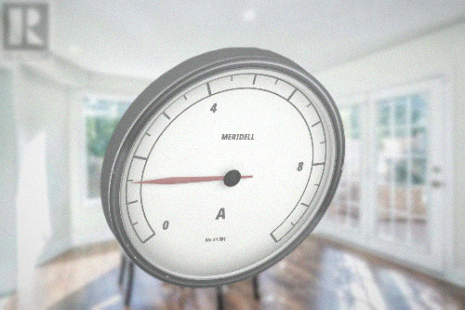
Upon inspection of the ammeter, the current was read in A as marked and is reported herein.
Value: 1.5 A
